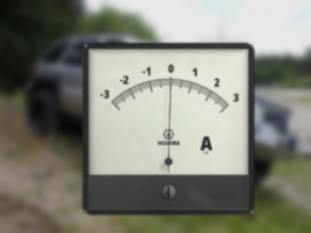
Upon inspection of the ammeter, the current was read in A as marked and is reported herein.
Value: 0 A
